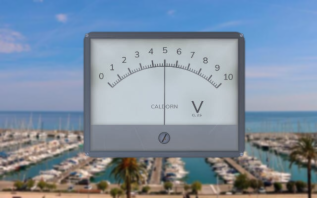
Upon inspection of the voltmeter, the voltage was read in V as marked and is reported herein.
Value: 5 V
